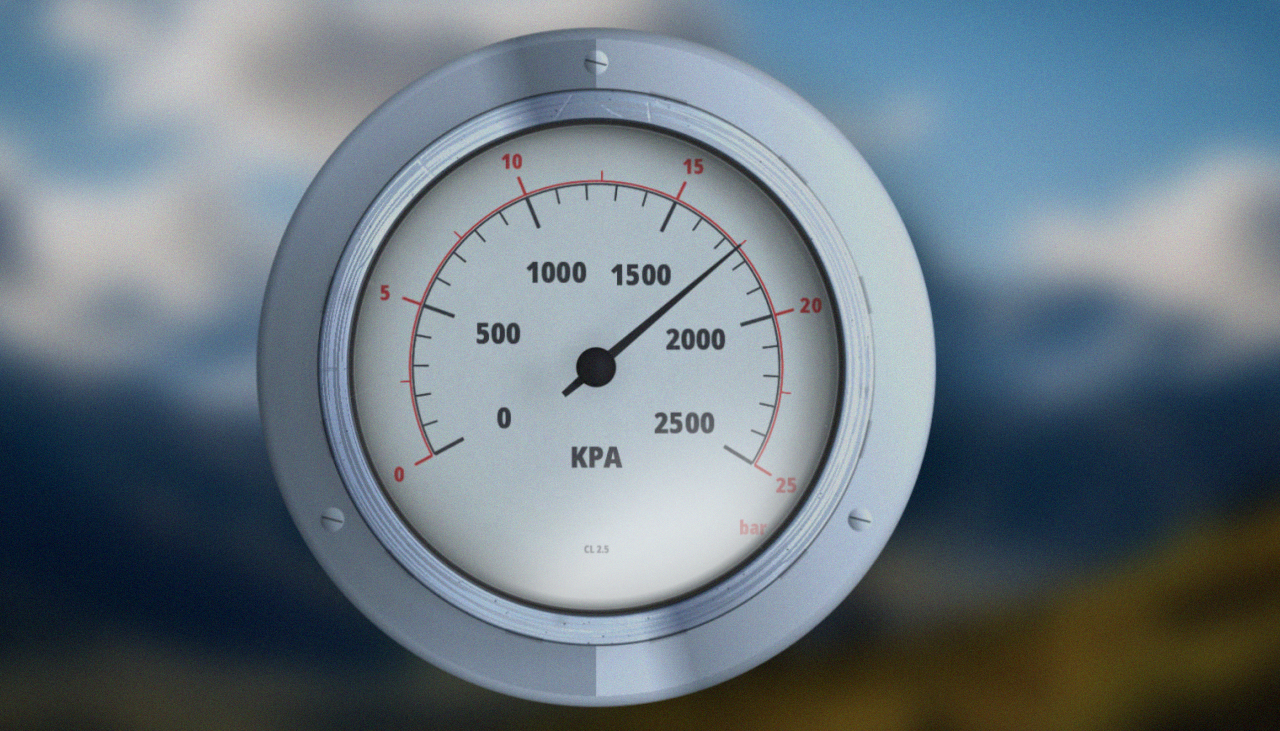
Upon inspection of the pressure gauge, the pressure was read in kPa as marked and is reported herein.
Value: 1750 kPa
